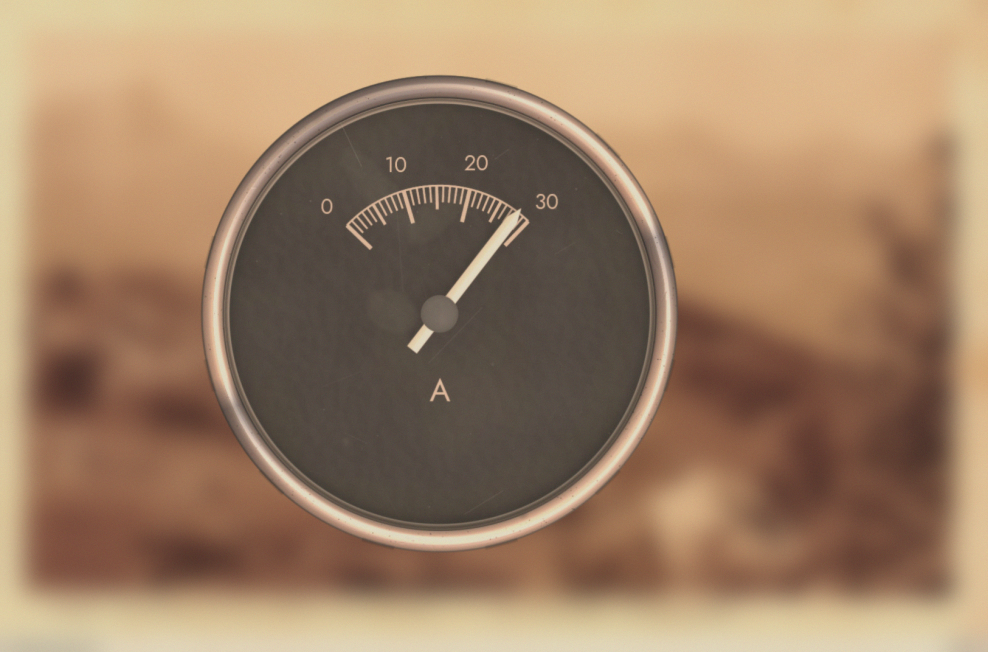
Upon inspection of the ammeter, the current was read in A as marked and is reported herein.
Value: 28 A
